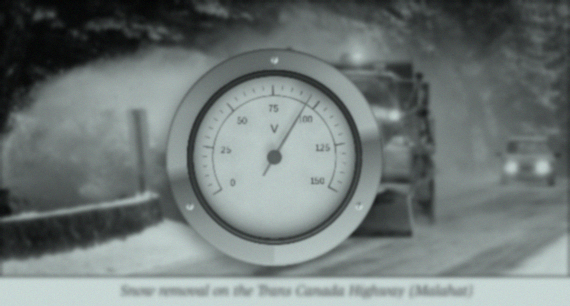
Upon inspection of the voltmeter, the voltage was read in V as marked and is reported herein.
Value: 95 V
